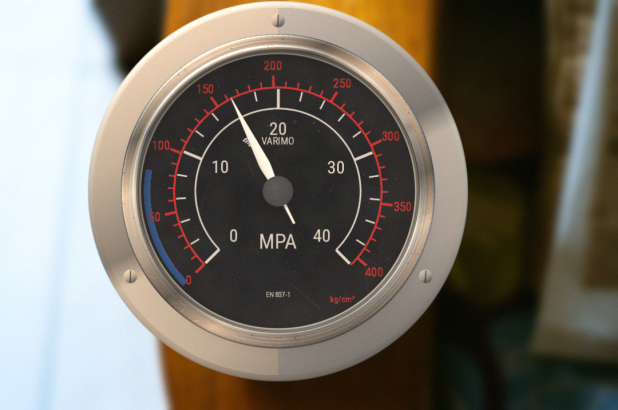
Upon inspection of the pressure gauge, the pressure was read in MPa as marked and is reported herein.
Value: 16 MPa
